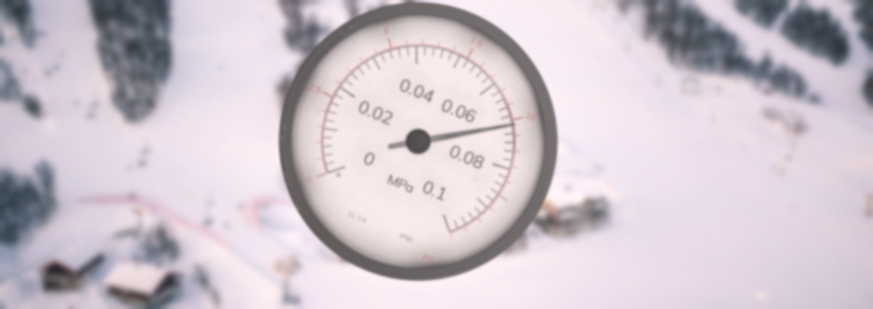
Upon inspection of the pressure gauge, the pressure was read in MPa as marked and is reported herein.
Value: 0.07 MPa
